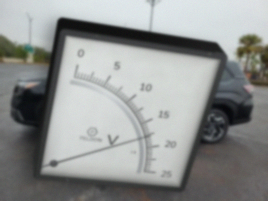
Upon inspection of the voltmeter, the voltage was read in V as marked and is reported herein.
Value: 17.5 V
